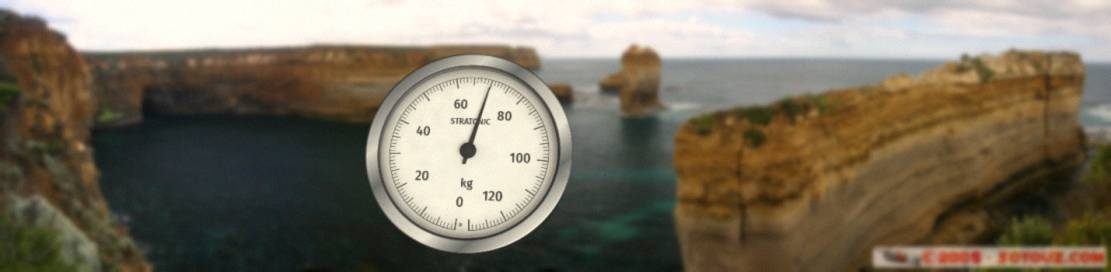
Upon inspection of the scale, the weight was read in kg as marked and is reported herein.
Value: 70 kg
